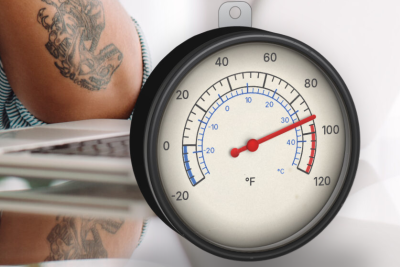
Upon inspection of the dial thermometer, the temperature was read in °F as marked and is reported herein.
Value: 92 °F
